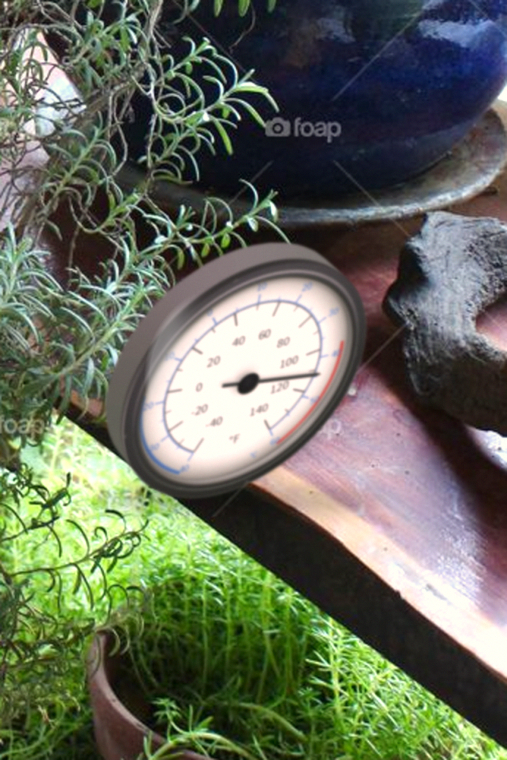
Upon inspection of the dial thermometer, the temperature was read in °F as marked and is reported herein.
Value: 110 °F
